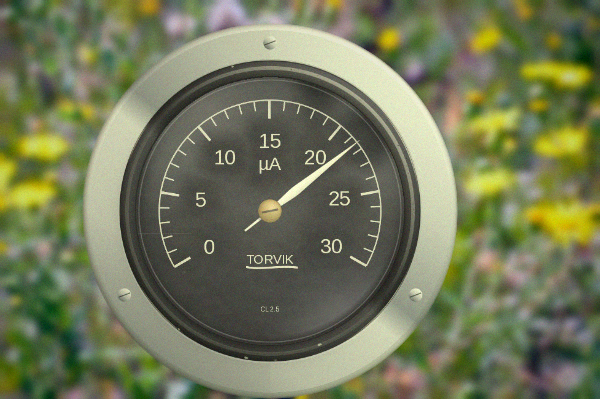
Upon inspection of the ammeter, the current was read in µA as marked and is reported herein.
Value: 21.5 µA
